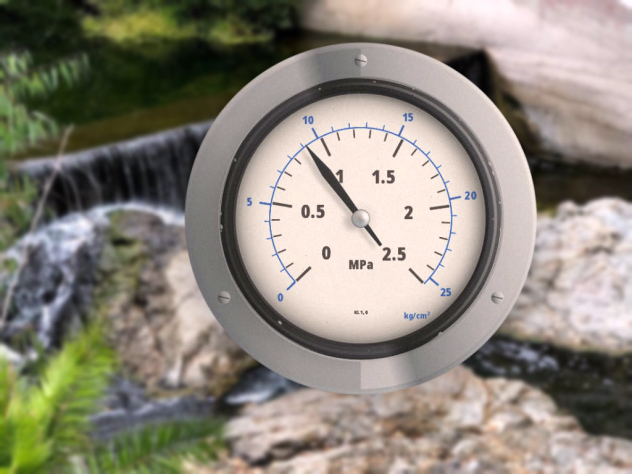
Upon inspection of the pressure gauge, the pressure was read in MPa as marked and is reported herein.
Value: 0.9 MPa
